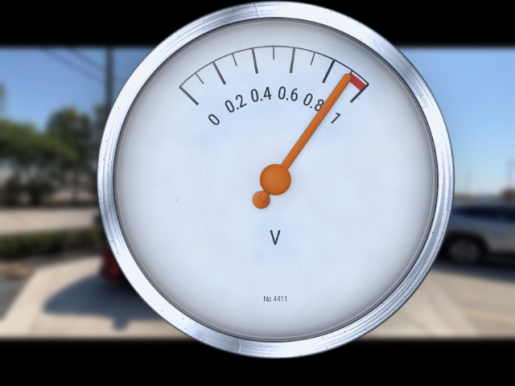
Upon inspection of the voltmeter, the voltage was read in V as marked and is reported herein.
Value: 0.9 V
